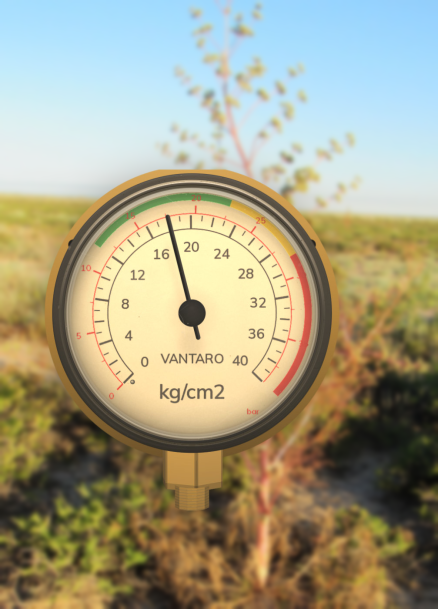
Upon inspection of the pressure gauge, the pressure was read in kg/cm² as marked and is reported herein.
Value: 18 kg/cm²
